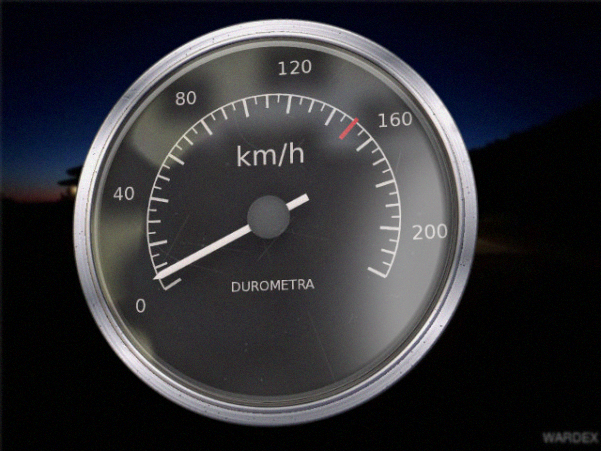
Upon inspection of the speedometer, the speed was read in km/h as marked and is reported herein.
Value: 5 km/h
